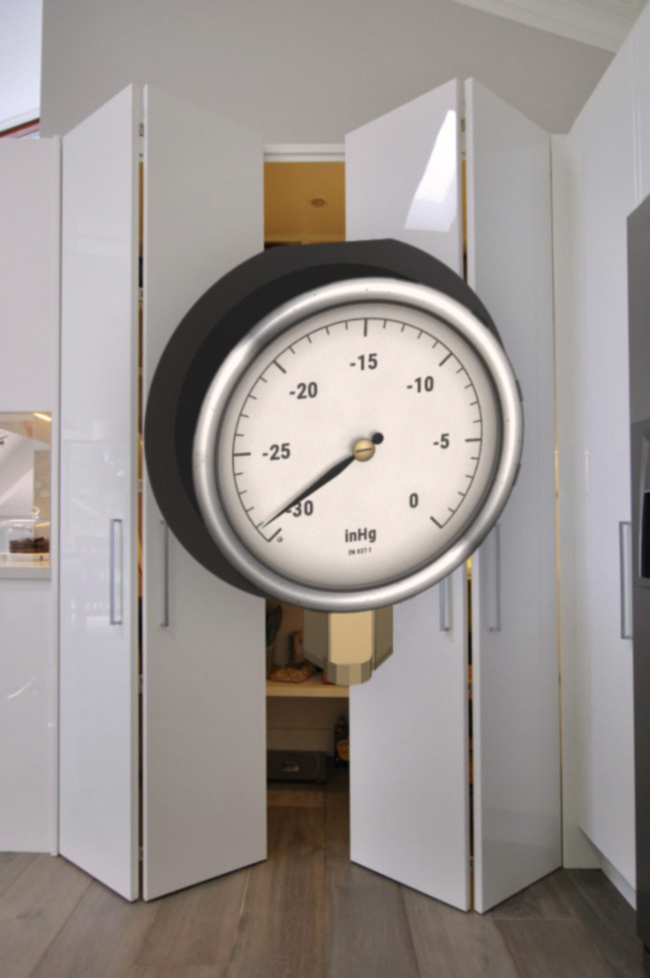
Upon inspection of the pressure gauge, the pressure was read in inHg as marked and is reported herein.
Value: -29 inHg
